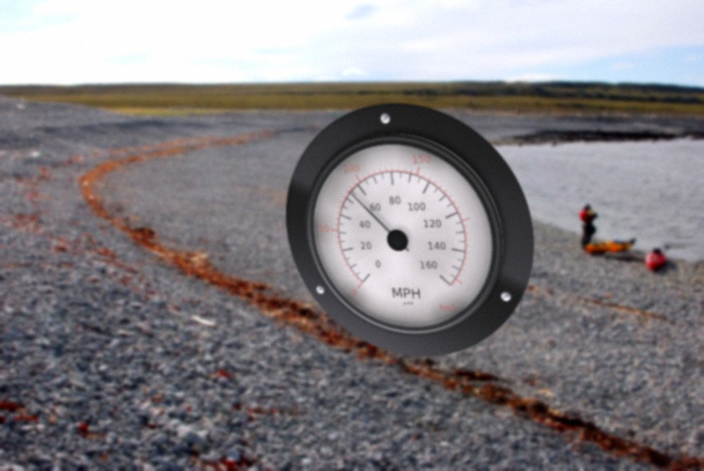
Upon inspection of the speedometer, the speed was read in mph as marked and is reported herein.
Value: 55 mph
